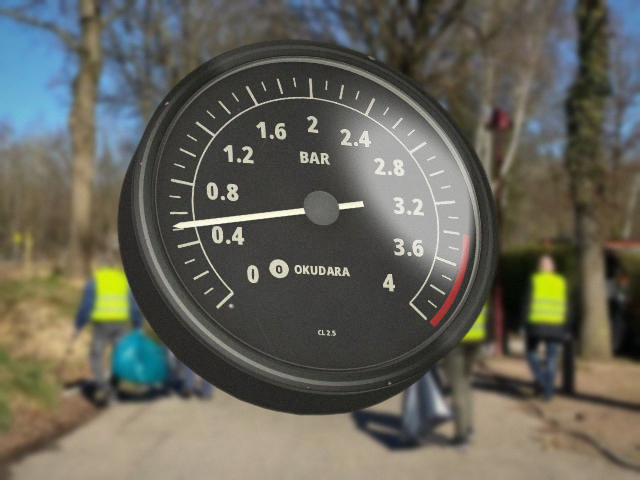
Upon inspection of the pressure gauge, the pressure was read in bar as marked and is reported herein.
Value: 0.5 bar
